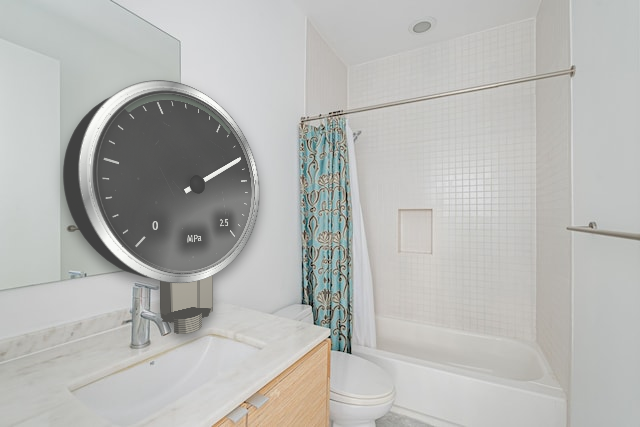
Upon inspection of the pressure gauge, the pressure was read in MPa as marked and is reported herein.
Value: 1.8 MPa
